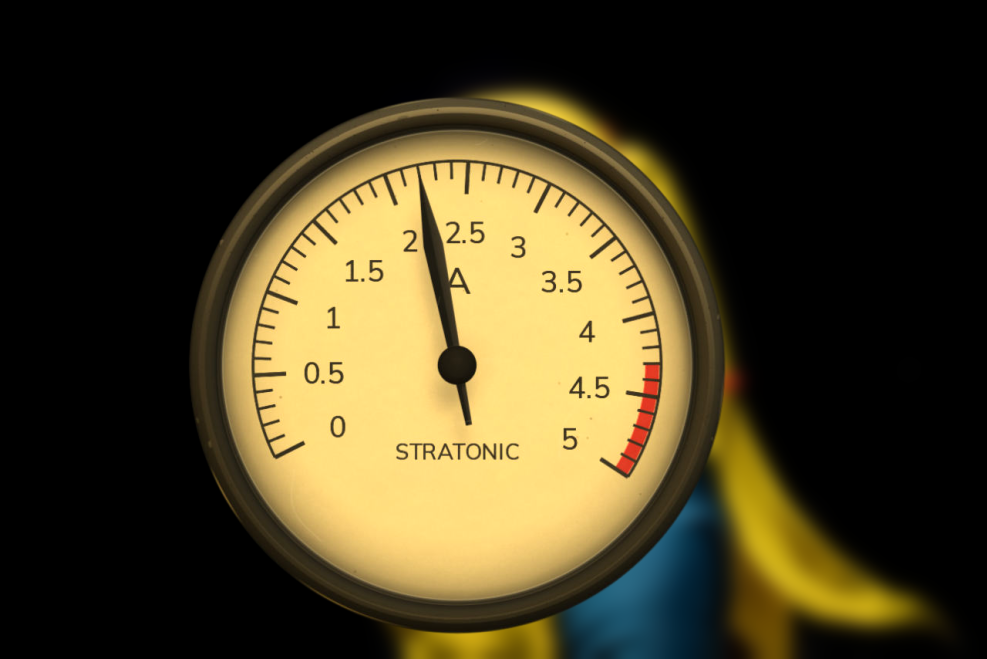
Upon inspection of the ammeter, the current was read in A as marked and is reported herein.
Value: 2.2 A
